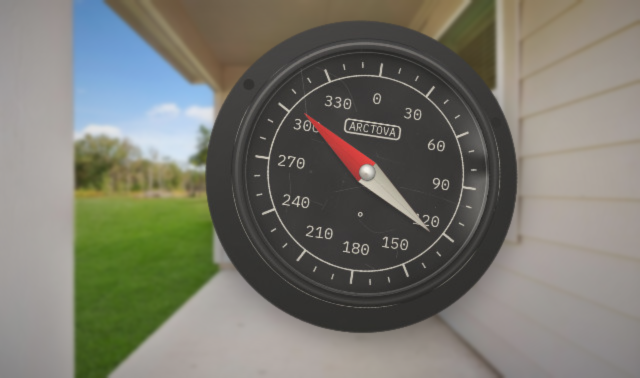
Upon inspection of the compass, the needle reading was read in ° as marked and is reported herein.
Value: 305 °
